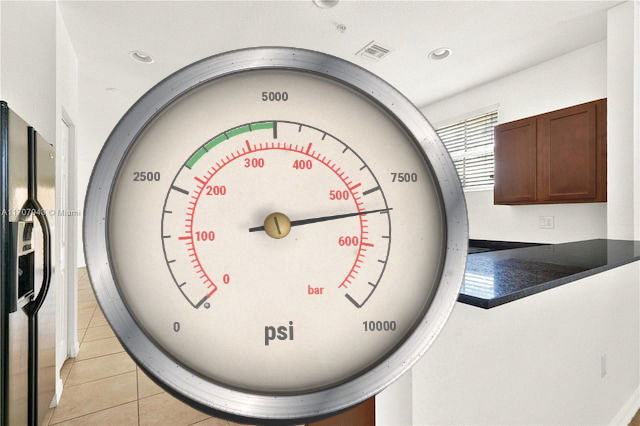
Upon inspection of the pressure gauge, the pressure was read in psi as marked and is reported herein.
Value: 8000 psi
